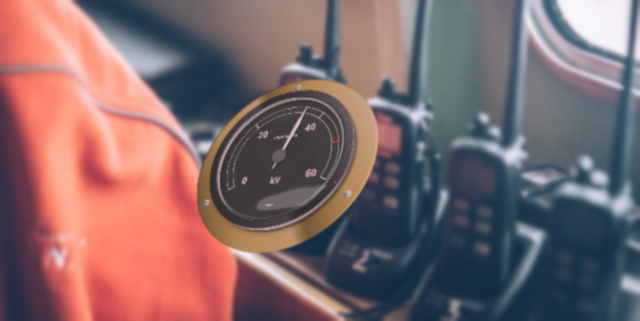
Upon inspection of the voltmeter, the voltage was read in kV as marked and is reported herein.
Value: 35 kV
